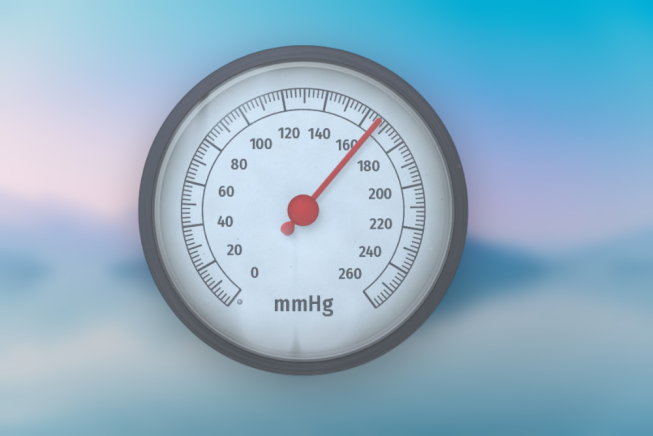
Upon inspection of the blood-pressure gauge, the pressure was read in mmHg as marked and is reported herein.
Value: 166 mmHg
